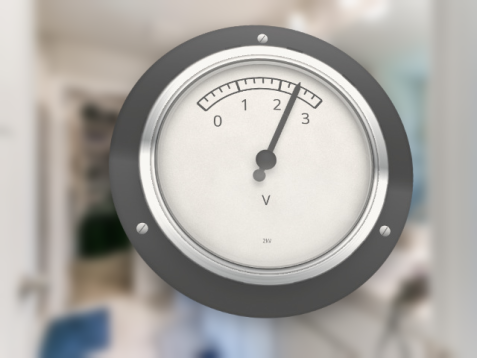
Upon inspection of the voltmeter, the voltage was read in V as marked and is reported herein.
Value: 2.4 V
